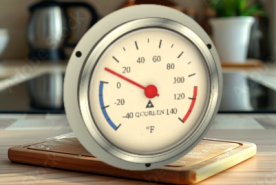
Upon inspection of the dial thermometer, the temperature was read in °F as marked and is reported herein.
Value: 10 °F
